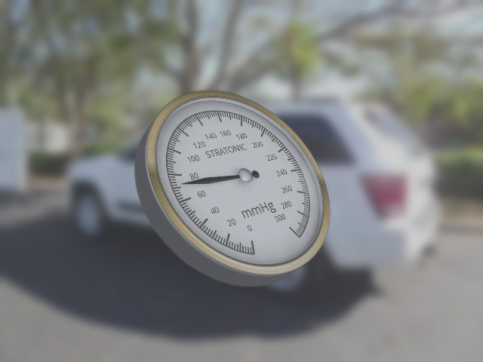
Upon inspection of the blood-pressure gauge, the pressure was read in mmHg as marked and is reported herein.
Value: 70 mmHg
